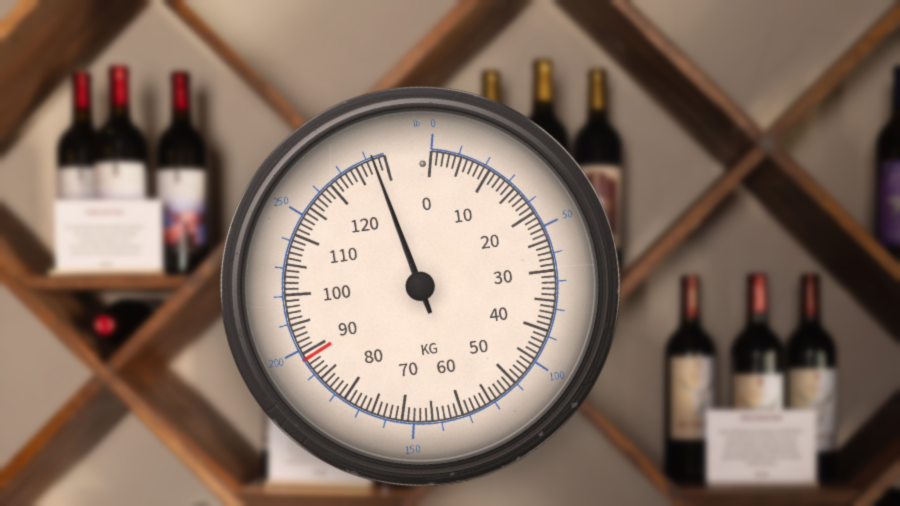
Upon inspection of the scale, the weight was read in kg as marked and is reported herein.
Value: 128 kg
